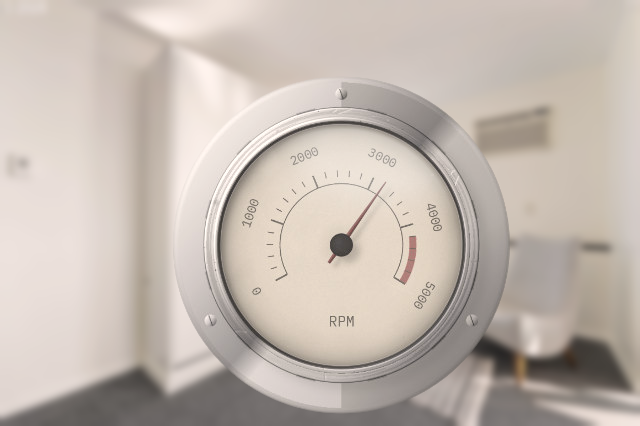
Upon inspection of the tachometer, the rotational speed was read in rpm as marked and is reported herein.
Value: 3200 rpm
